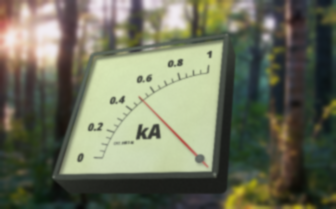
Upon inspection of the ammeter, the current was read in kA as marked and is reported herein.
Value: 0.5 kA
